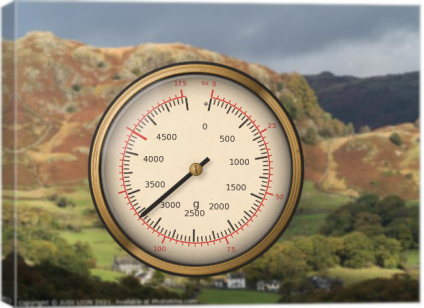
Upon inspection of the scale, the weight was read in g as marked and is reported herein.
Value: 3200 g
